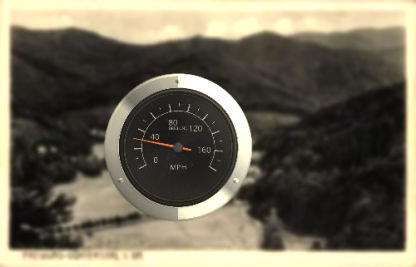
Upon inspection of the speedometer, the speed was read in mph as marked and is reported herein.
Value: 30 mph
